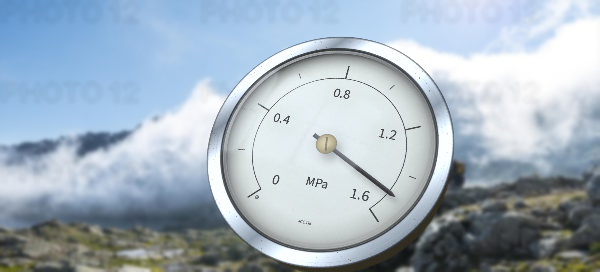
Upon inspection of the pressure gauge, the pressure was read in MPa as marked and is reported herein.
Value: 1.5 MPa
